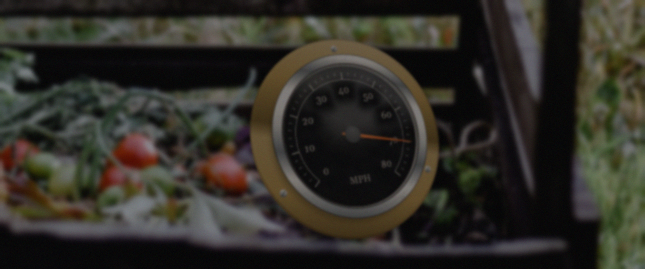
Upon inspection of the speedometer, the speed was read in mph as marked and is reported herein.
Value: 70 mph
